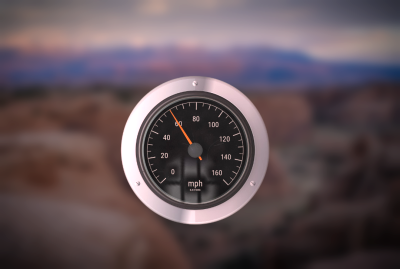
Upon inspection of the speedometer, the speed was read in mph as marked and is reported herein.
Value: 60 mph
